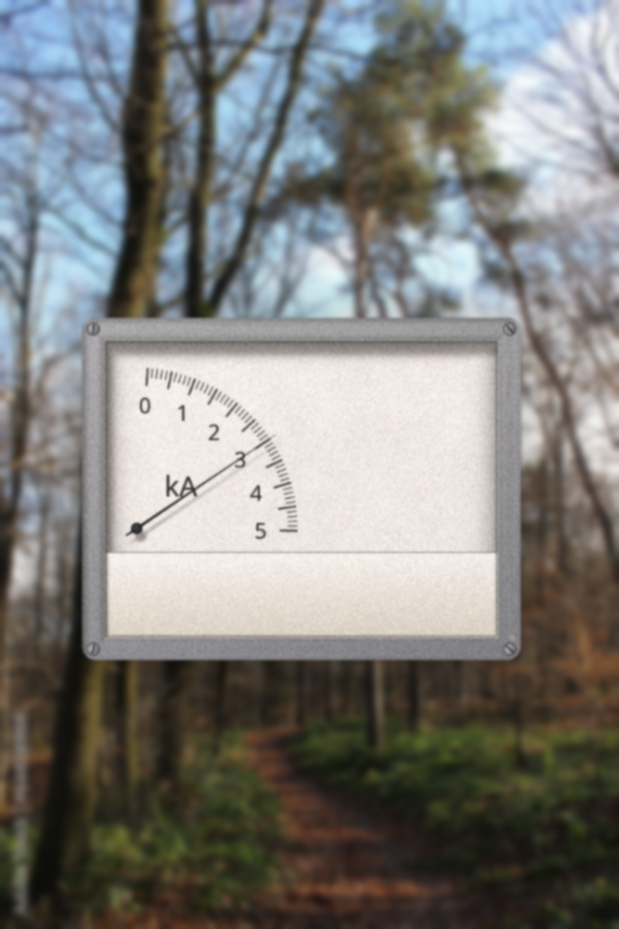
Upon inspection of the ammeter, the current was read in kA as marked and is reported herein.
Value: 3 kA
